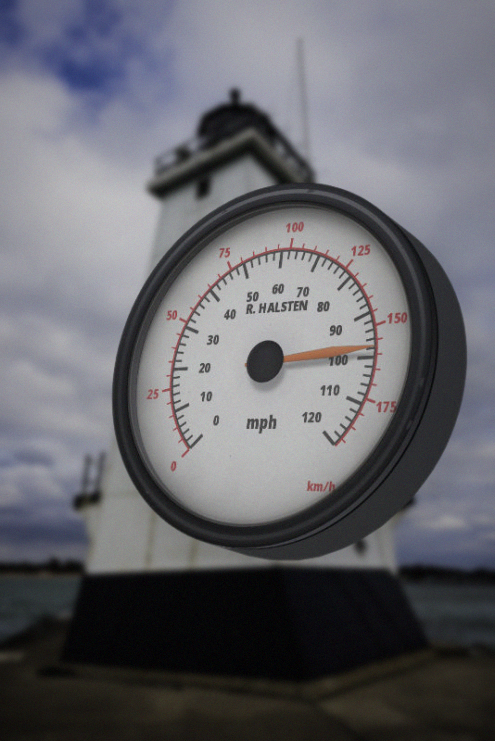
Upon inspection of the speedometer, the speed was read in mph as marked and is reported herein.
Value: 98 mph
